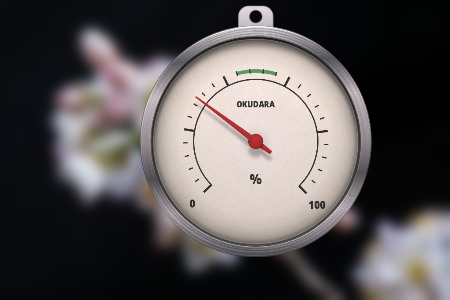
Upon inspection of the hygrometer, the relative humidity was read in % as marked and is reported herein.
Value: 30 %
